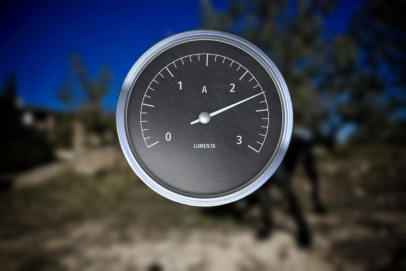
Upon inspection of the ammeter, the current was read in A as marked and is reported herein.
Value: 2.3 A
